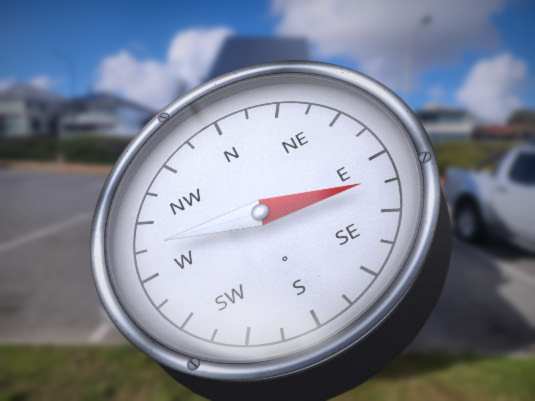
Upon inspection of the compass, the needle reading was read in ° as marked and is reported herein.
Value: 105 °
